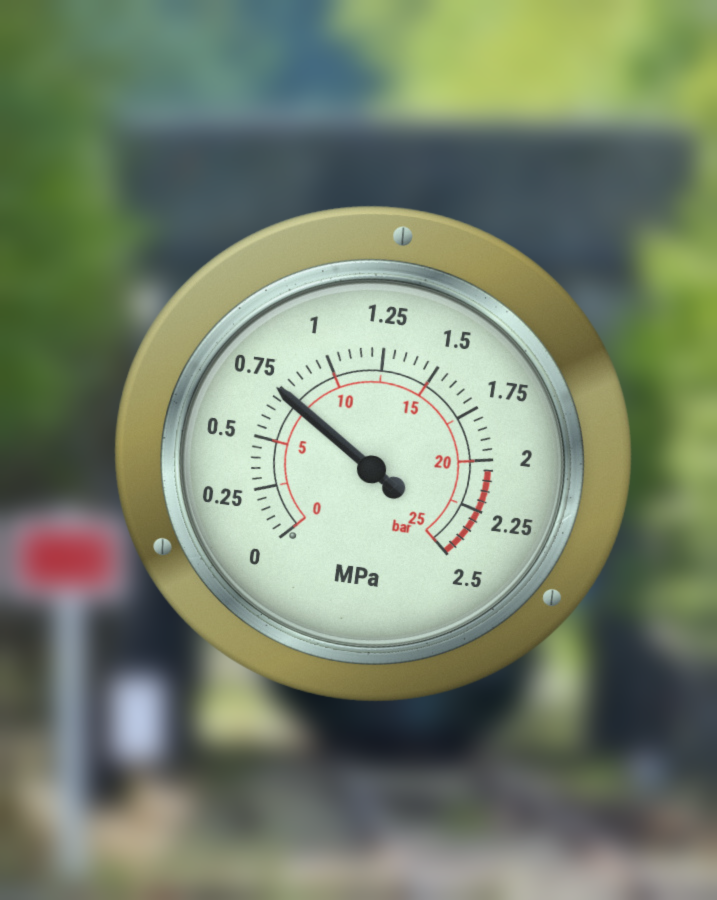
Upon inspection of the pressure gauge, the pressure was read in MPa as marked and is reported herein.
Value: 0.75 MPa
